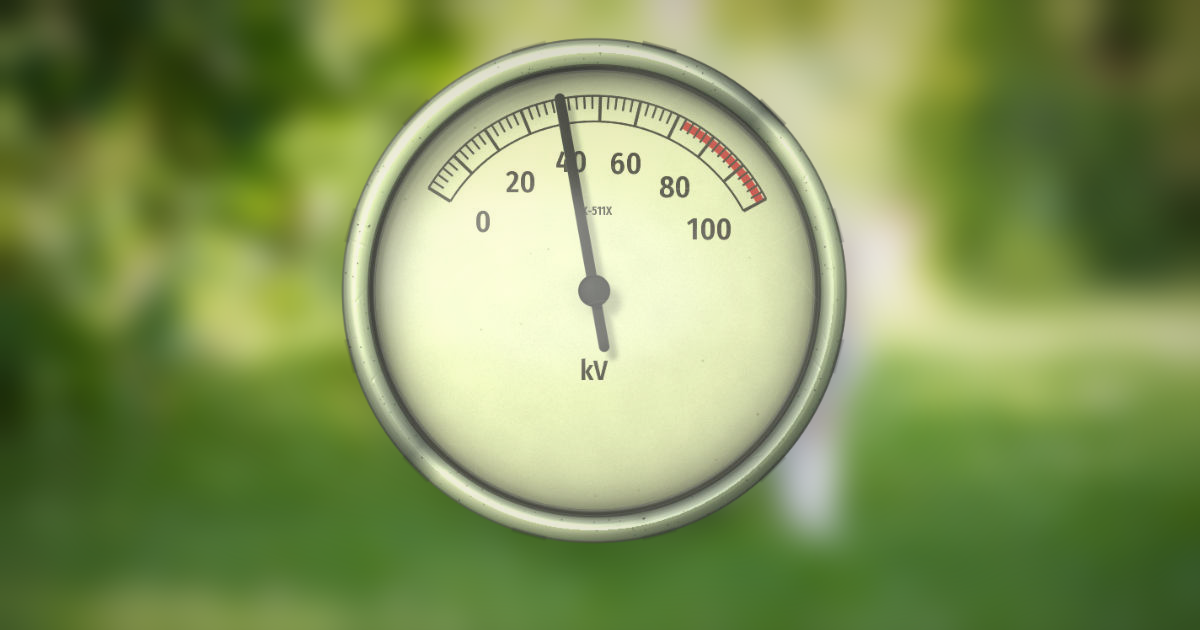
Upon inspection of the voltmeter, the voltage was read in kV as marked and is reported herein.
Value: 40 kV
